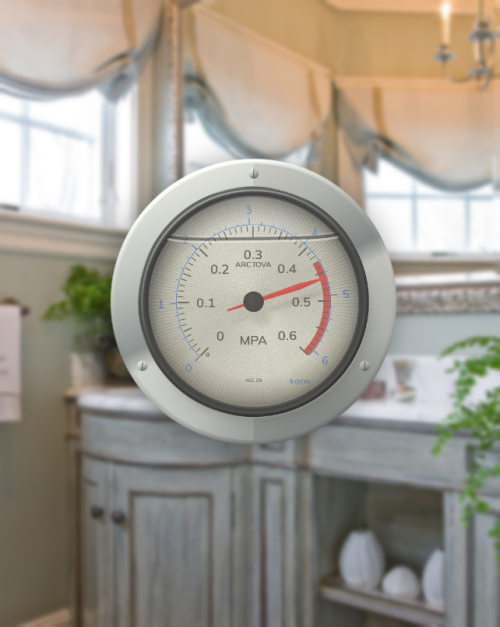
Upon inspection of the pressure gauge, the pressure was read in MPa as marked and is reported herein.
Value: 0.46 MPa
